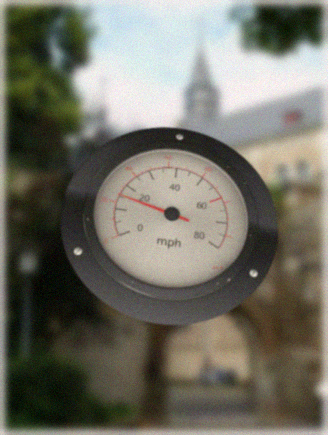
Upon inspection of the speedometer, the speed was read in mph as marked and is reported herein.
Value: 15 mph
